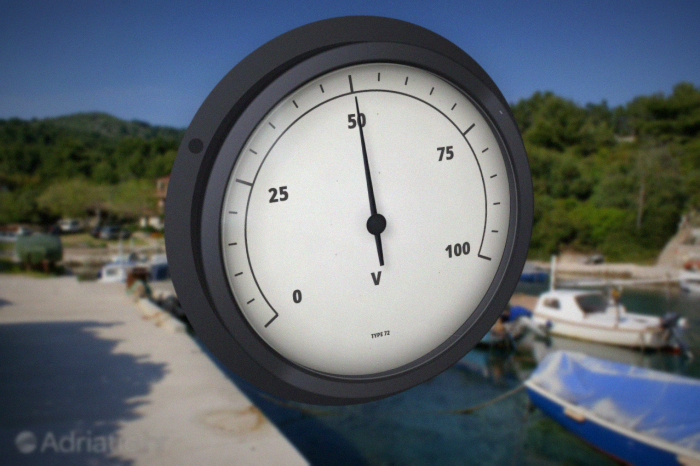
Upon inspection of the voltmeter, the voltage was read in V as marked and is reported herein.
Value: 50 V
